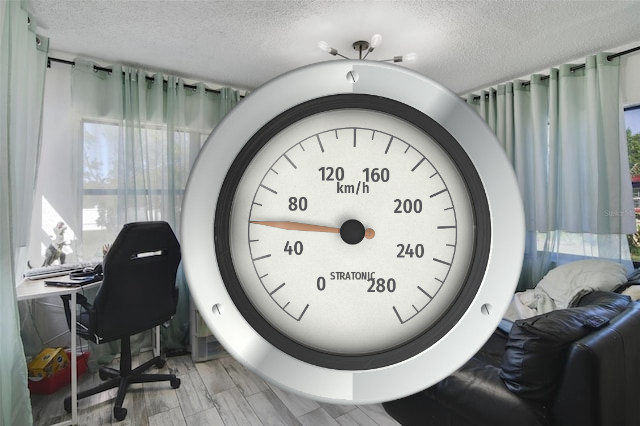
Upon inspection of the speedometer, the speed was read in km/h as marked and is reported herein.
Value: 60 km/h
